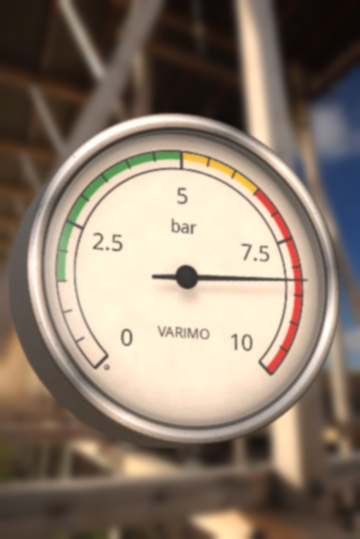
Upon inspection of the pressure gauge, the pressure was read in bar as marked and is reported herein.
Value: 8.25 bar
